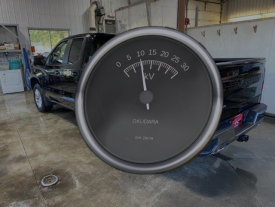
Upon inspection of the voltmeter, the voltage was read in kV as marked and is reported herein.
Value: 10 kV
